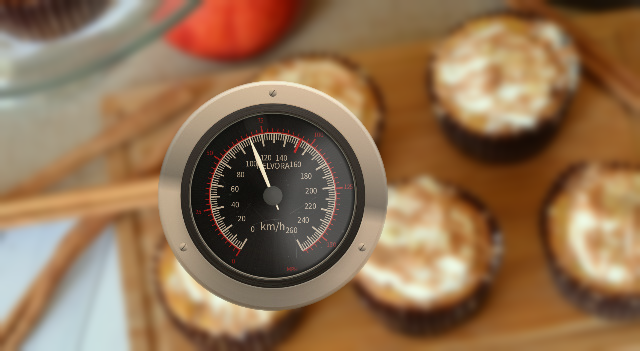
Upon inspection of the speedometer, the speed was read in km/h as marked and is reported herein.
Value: 110 km/h
